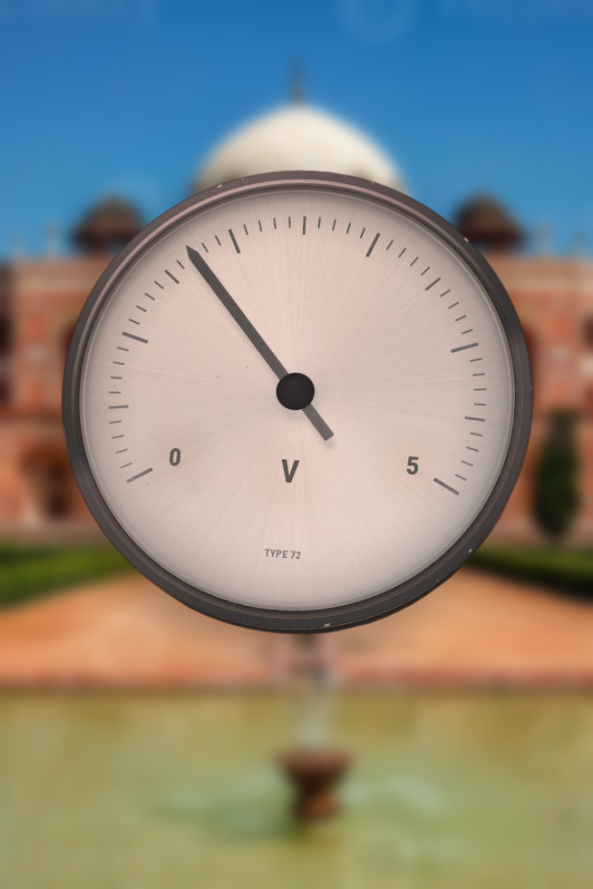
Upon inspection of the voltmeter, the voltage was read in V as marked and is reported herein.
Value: 1.7 V
